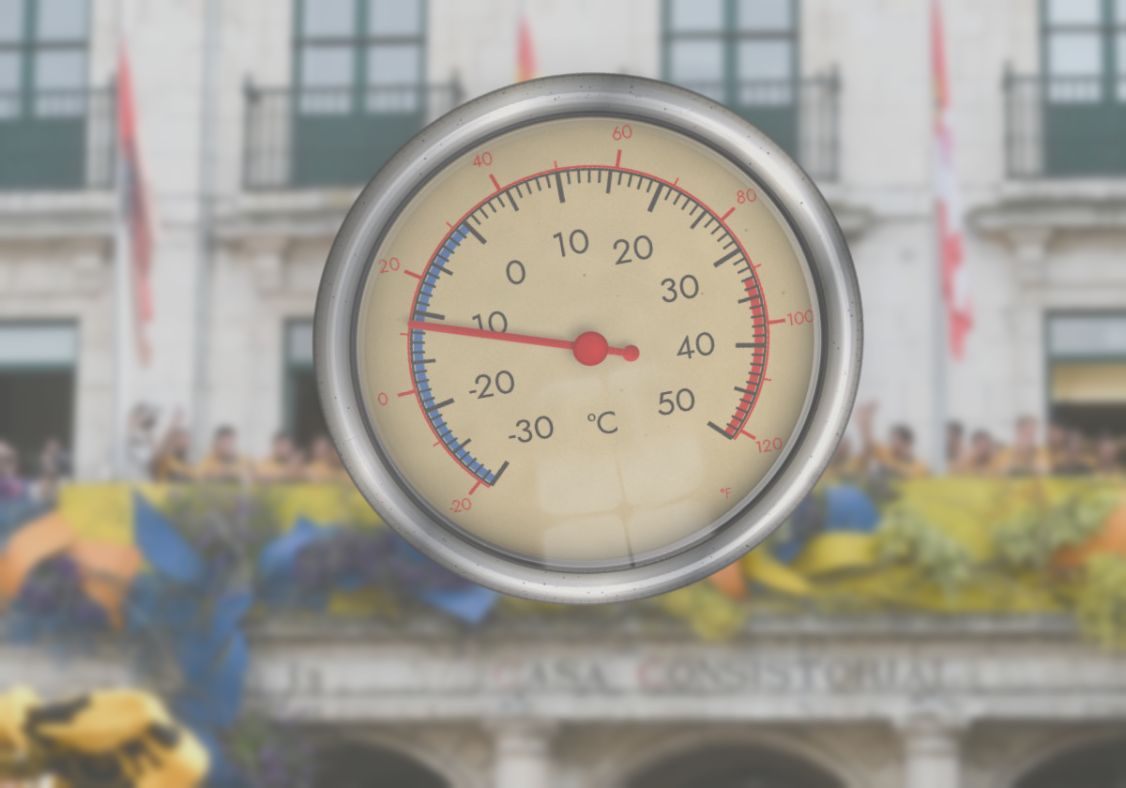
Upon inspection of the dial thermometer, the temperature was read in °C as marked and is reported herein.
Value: -11 °C
